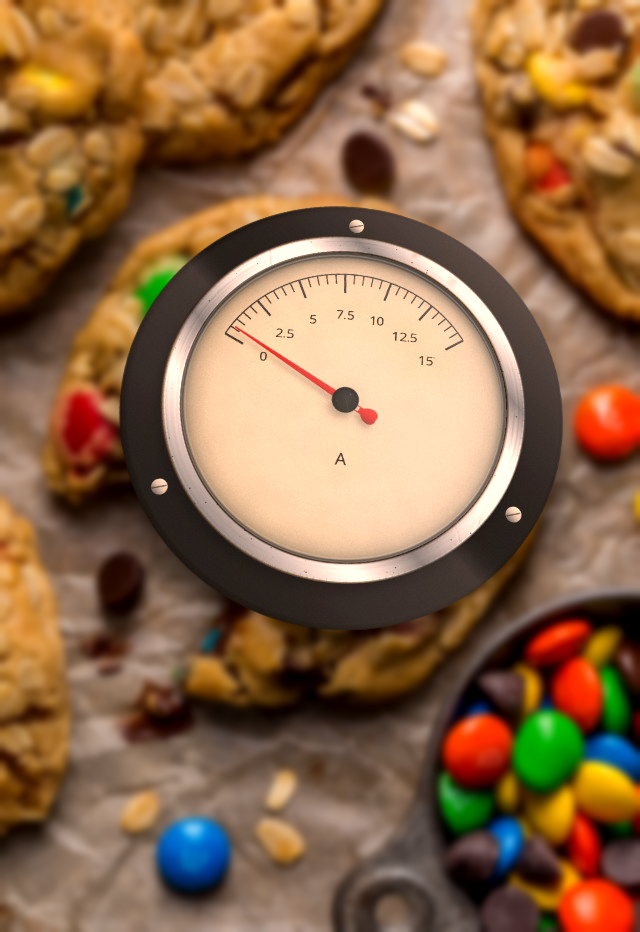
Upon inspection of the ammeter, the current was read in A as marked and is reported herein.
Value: 0.5 A
